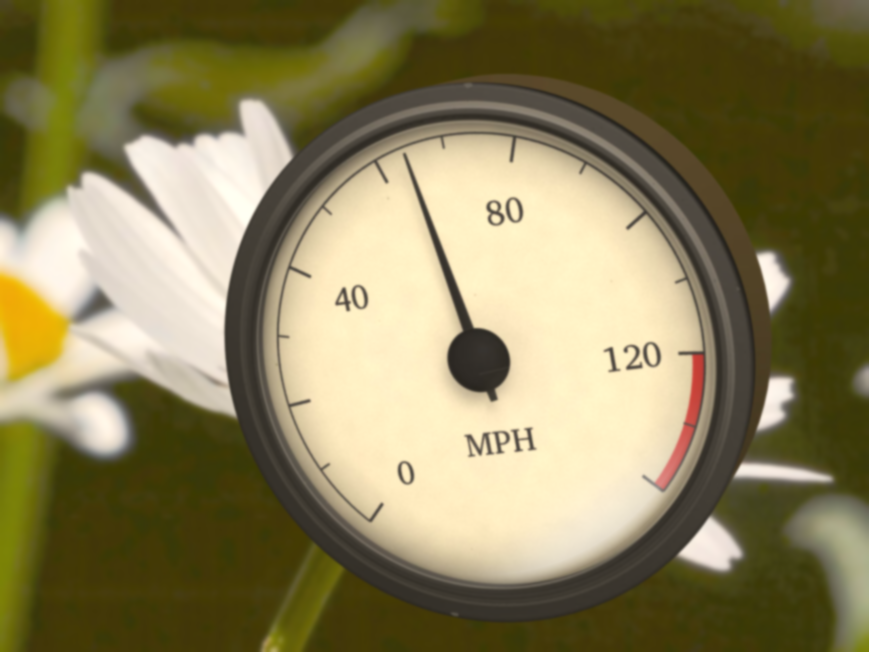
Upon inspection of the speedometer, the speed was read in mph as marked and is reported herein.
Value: 65 mph
